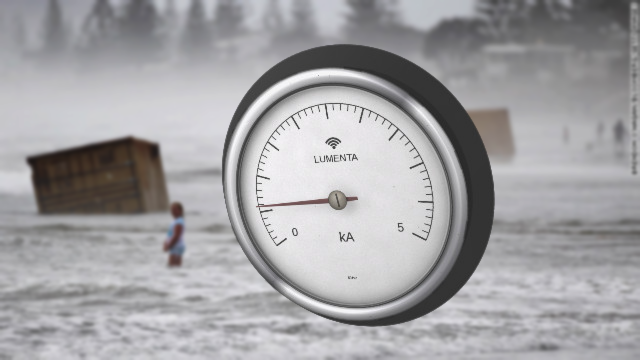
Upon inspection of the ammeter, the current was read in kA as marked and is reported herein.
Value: 0.6 kA
